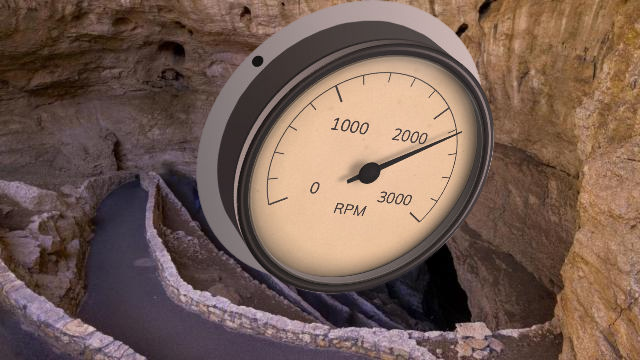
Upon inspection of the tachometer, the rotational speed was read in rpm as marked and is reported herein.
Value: 2200 rpm
